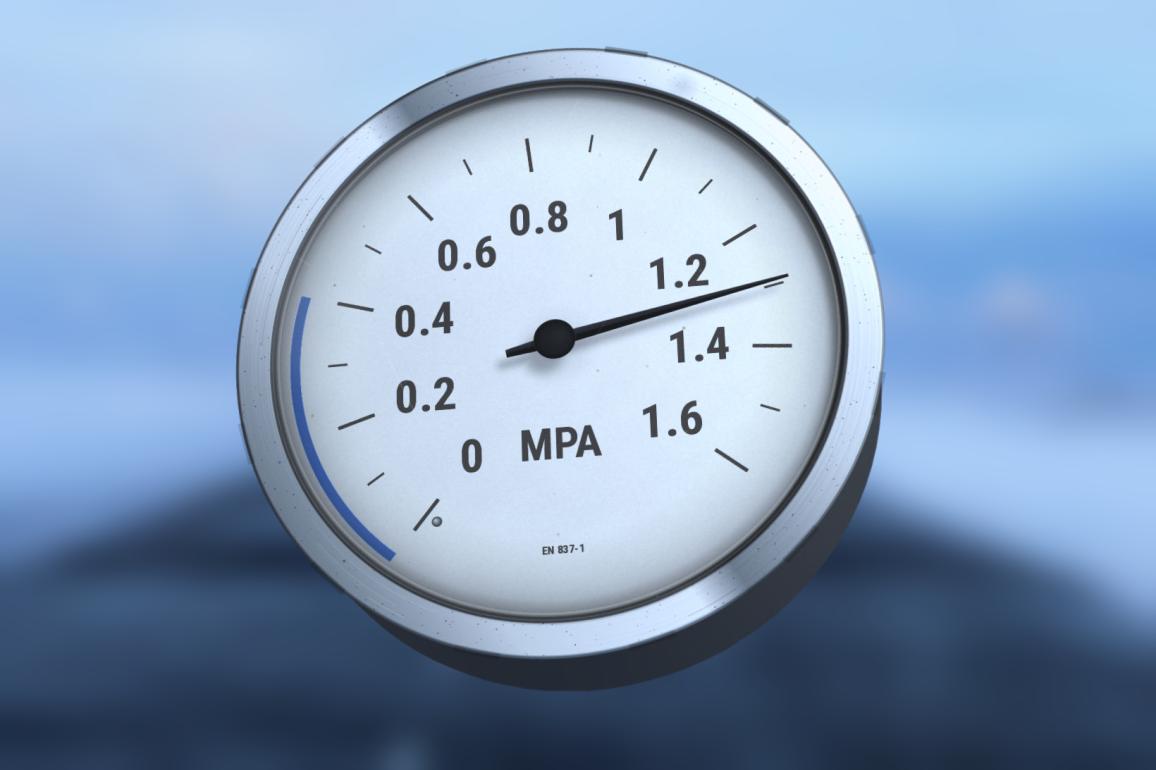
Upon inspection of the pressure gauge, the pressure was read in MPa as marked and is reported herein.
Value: 1.3 MPa
